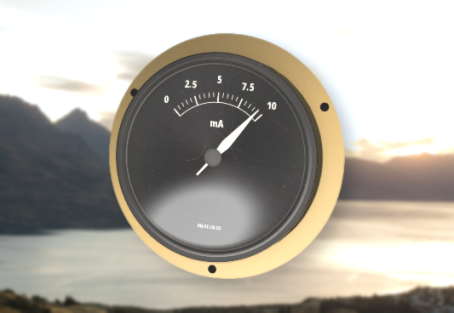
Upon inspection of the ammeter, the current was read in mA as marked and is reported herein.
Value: 9.5 mA
